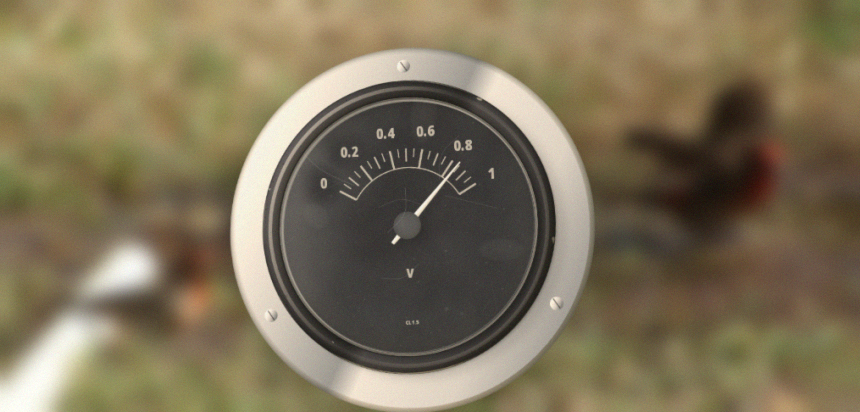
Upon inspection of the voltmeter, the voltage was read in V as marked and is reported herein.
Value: 0.85 V
